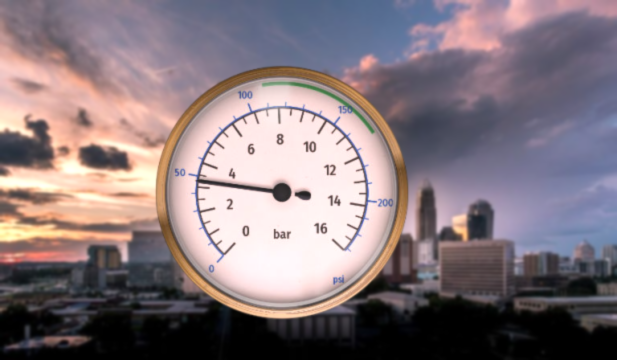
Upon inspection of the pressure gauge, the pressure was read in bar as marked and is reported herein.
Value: 3.25 bar
